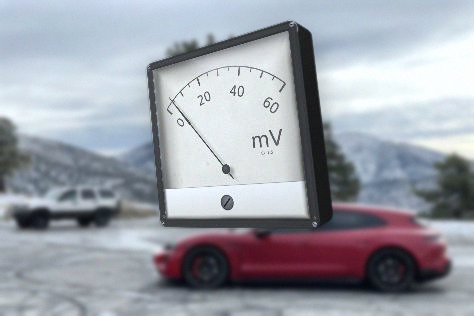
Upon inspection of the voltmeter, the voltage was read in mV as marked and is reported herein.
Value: 5 mV
